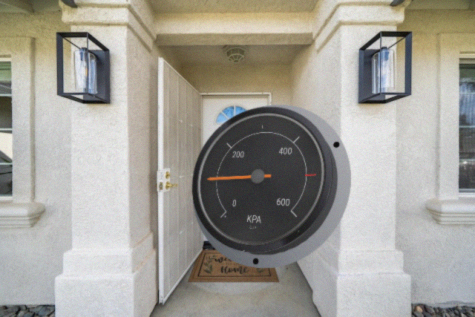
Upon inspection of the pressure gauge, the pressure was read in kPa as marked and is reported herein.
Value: 100 kPa
